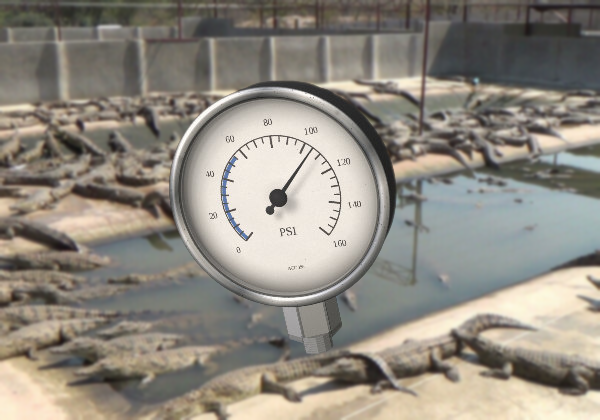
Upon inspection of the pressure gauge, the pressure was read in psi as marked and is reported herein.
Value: 105 psi
